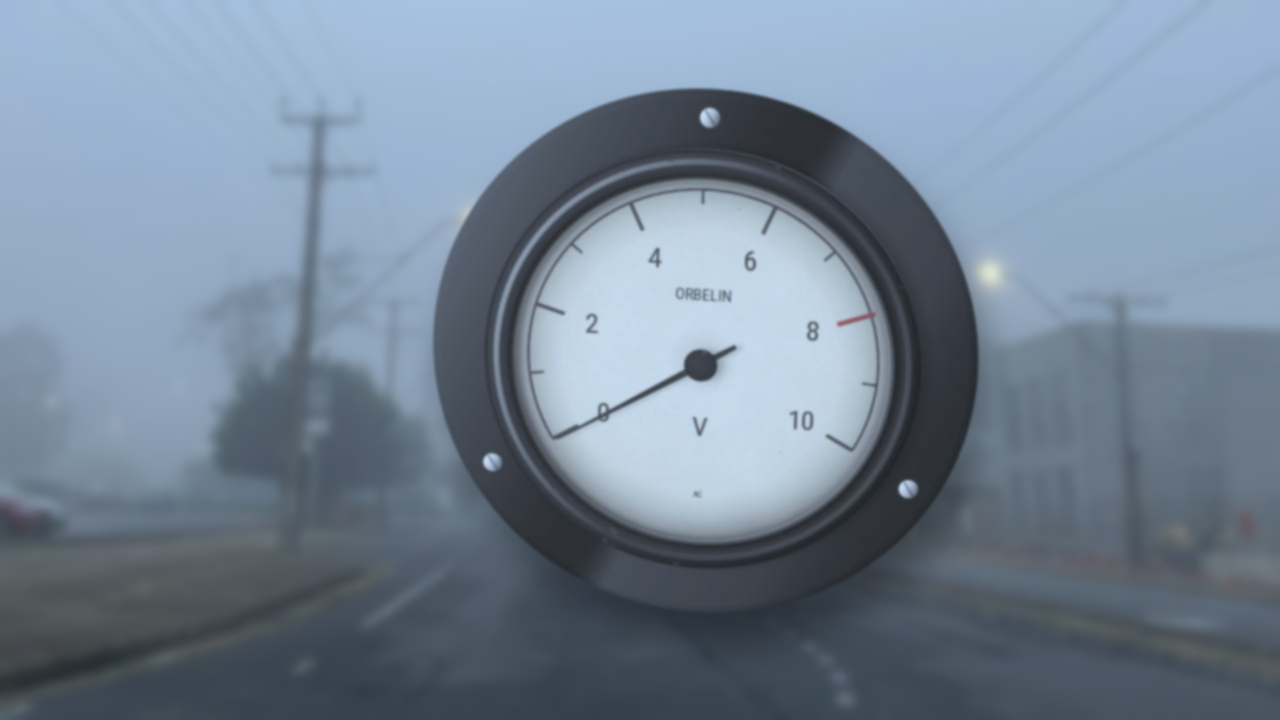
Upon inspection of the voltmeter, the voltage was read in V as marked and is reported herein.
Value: 0 V
